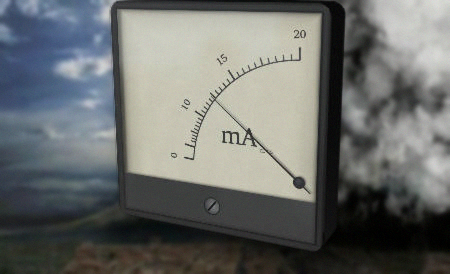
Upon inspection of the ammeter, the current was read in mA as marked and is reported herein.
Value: 12.5 mA
